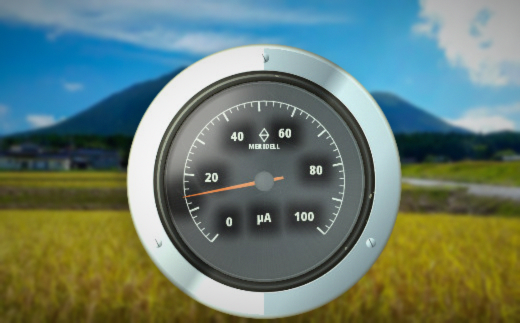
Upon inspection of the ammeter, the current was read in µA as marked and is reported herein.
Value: 14 µA
